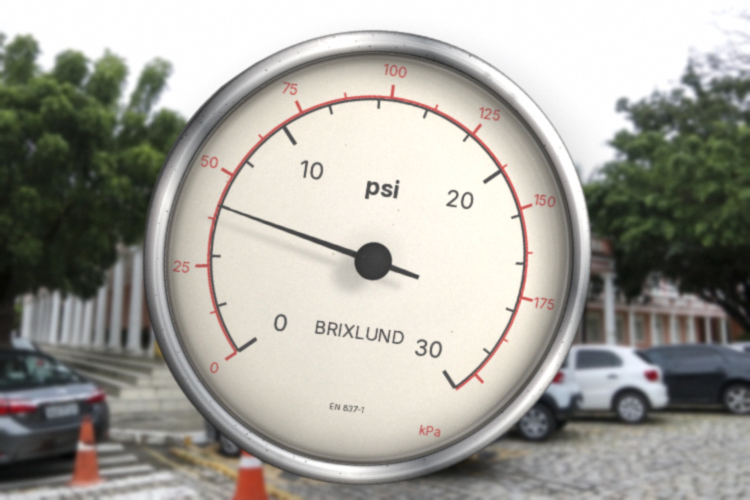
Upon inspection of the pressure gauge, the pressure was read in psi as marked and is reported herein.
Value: 6 psi
